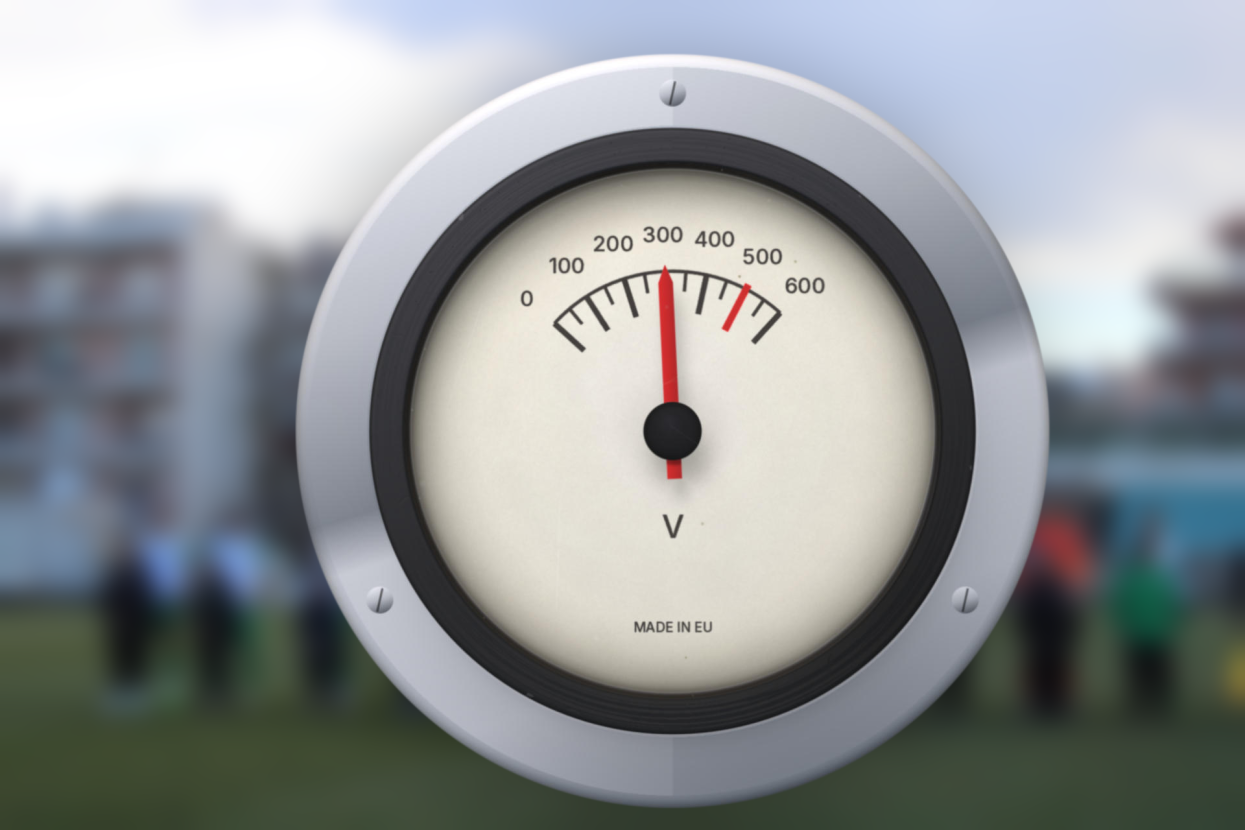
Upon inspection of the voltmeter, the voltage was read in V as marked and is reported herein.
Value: 300 V
